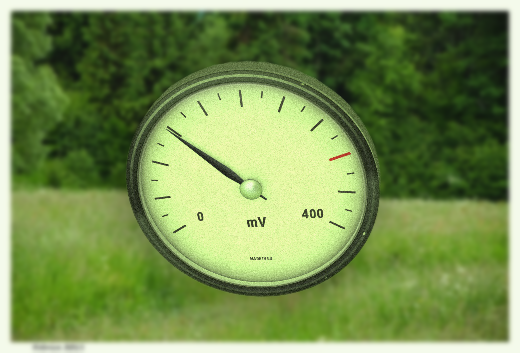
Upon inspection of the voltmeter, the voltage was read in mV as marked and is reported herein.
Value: 120 mV
